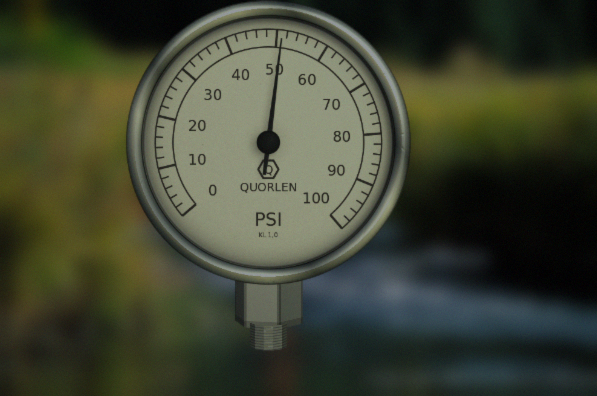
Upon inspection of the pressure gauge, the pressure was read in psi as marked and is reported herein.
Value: 51 psi
